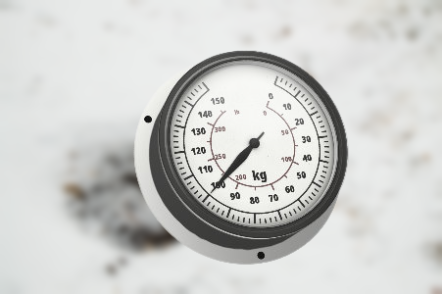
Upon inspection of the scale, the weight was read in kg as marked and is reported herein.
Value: 100 kg
